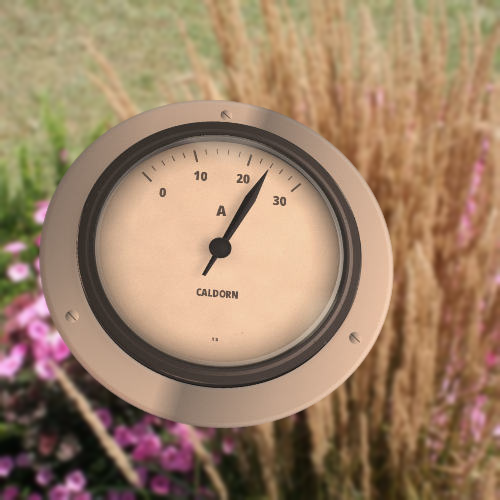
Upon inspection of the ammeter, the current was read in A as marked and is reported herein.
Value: 24 A
